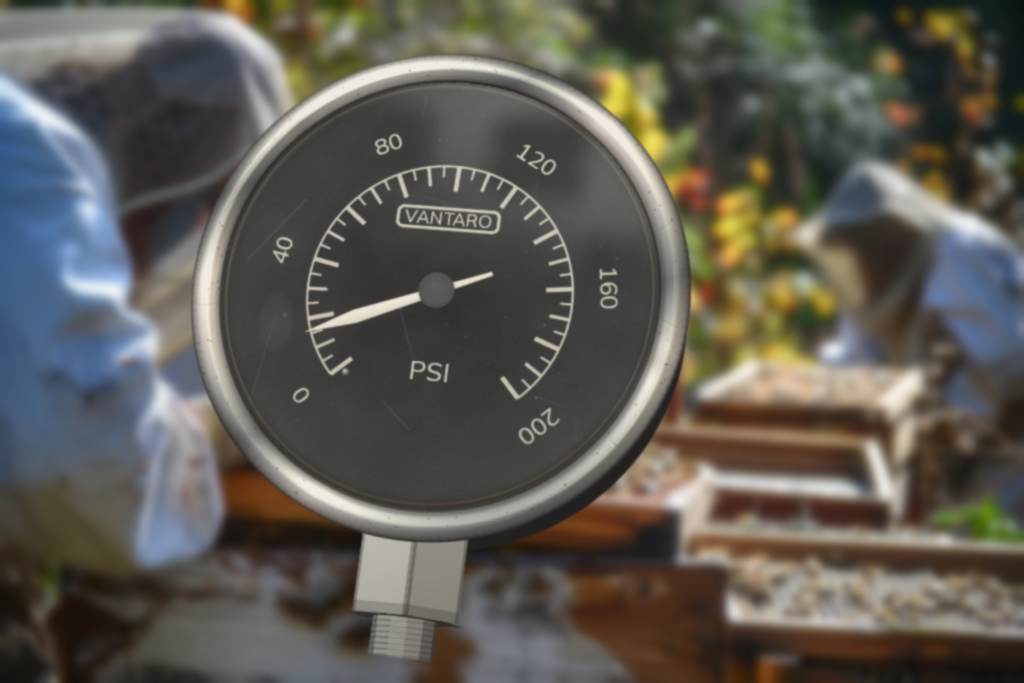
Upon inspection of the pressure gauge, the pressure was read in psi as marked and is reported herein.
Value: 15 psi
